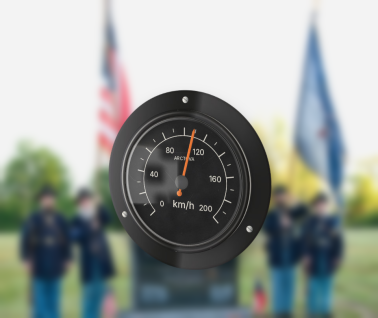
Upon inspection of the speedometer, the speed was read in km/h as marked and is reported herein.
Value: 110 km/h
